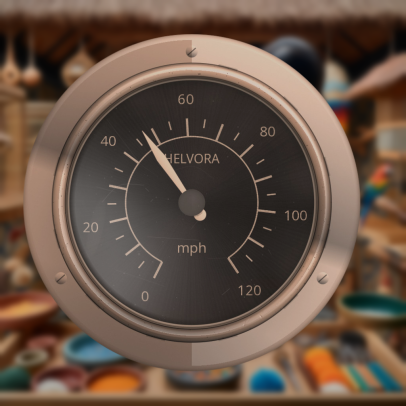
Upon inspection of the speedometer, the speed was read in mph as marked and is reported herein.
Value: 47.5 mph
